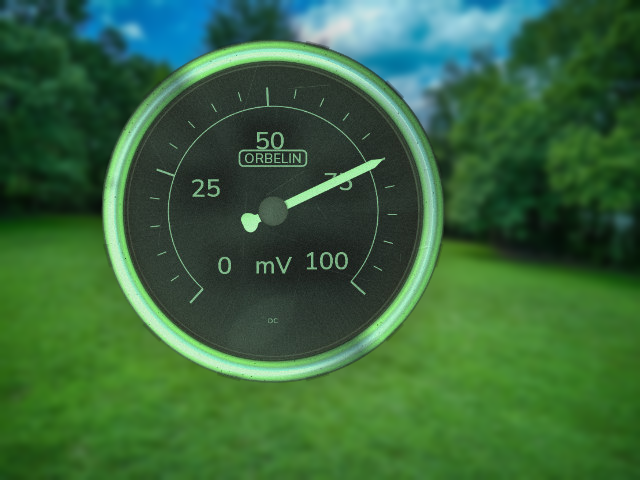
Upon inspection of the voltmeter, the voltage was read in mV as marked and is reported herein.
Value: 75 mV
